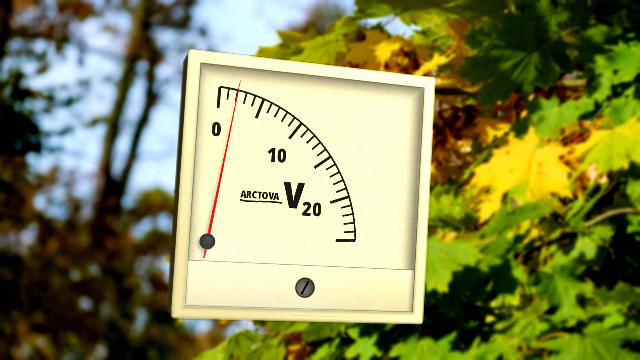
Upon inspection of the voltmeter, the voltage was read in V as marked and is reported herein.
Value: 2 V
